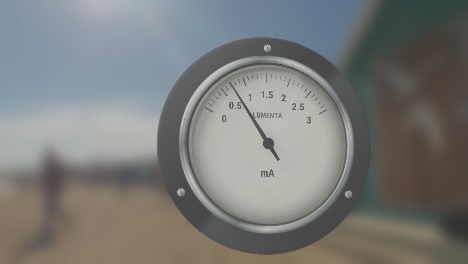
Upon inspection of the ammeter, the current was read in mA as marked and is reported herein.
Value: 0.7 mA
